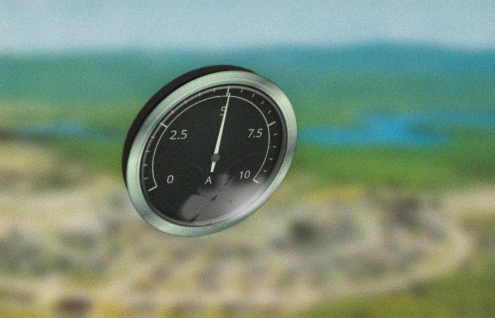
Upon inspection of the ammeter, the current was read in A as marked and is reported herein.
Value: 5 A
